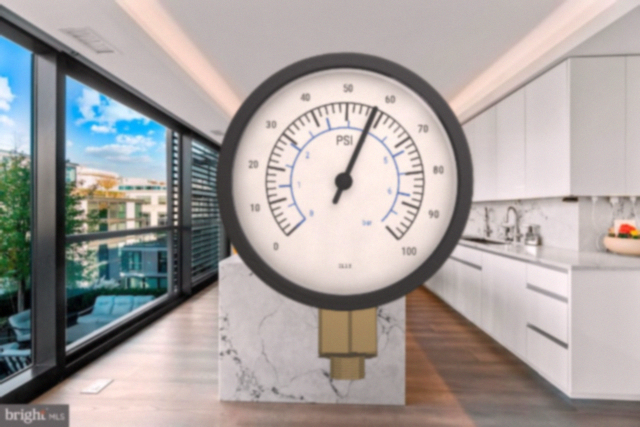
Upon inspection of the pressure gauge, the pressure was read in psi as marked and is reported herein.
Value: 58 psi
